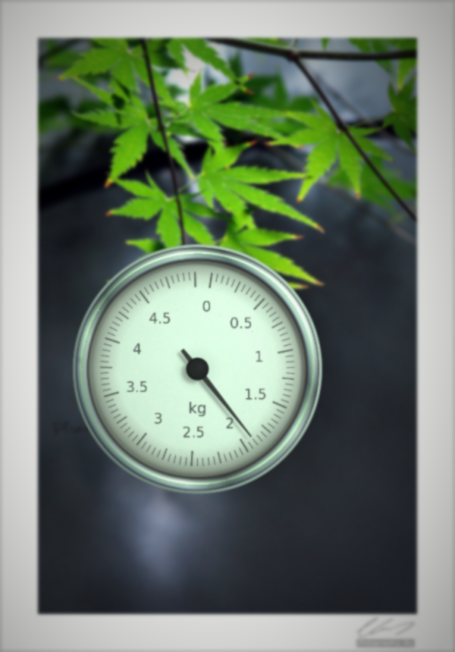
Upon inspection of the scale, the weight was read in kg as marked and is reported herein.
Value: 1.9 kg
